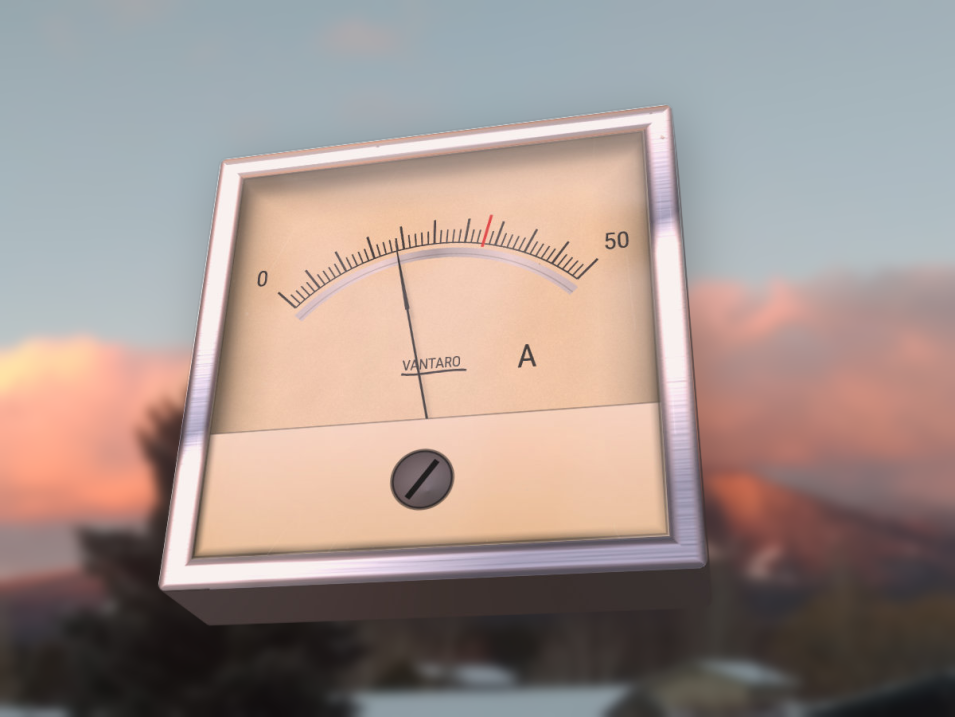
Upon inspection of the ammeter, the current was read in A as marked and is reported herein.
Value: 19 A
